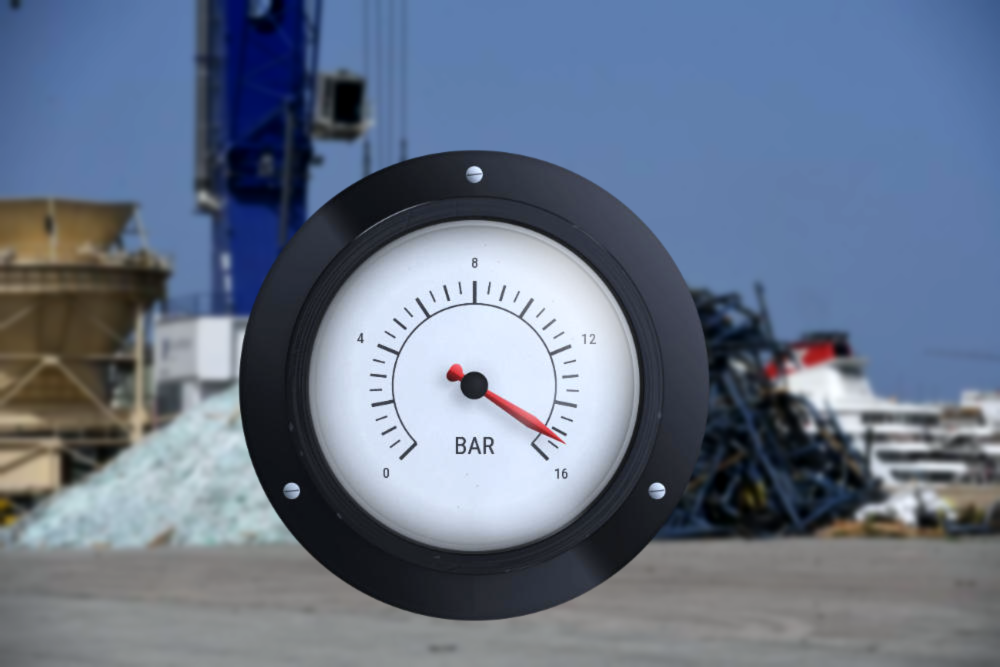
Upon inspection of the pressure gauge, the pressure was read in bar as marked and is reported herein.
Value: 15.25 bar
